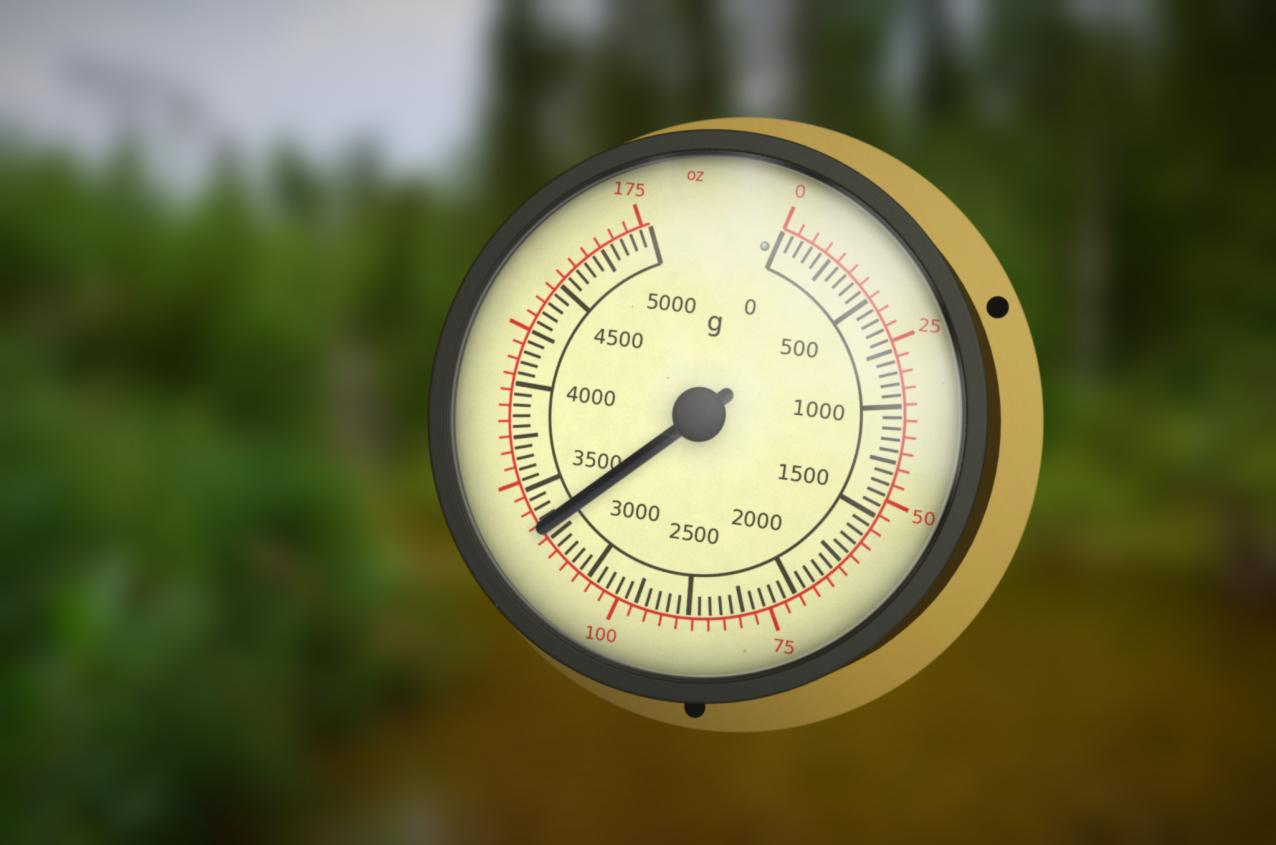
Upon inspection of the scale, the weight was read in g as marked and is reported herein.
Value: 3300 g
